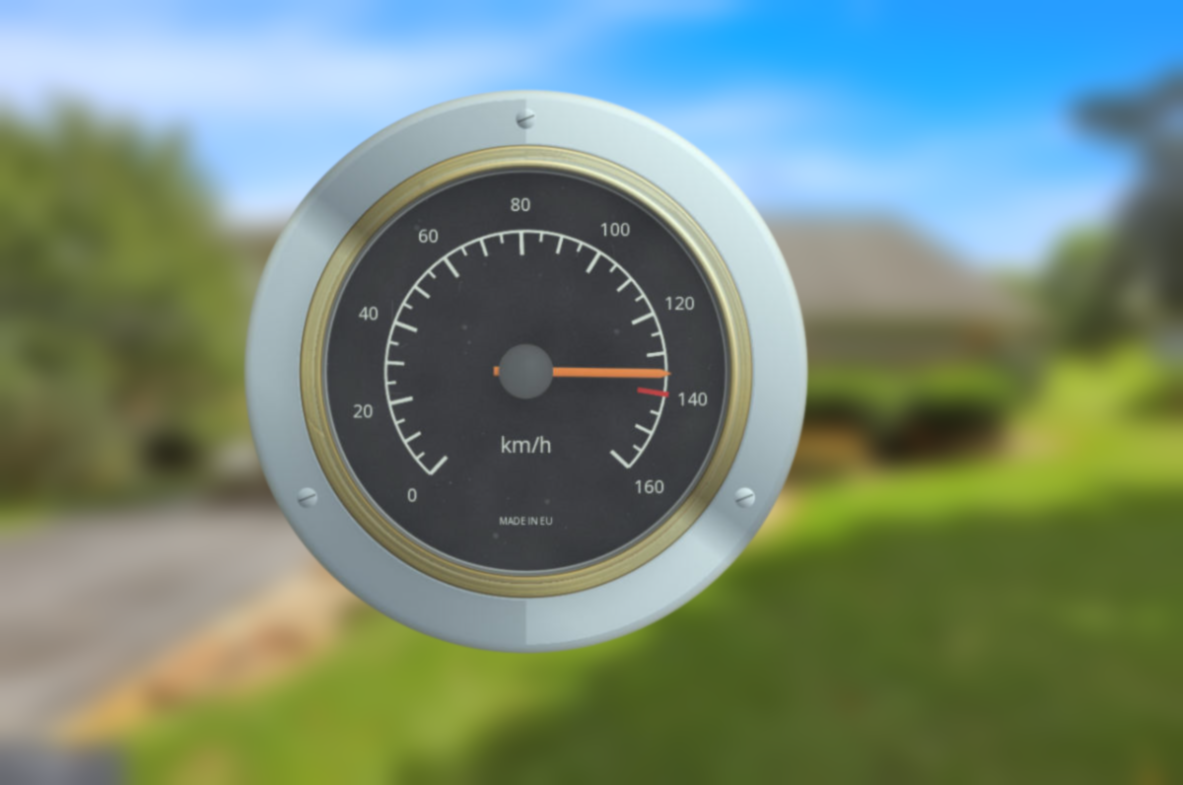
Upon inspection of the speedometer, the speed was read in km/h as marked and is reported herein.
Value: 135 km/h
